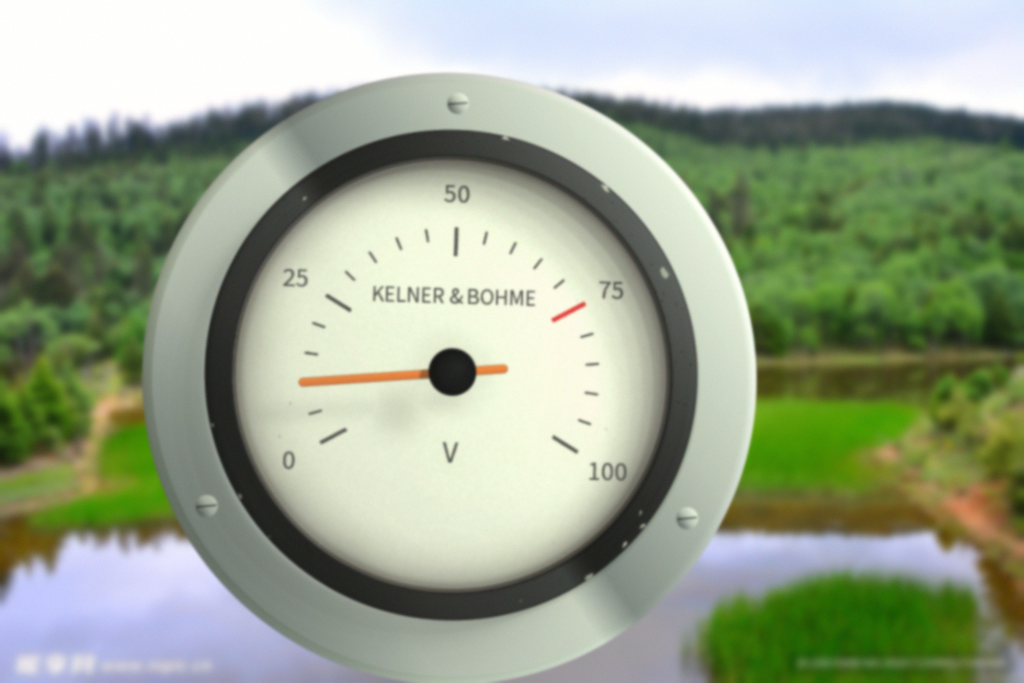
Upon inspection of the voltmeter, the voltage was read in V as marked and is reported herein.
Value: 10 V
